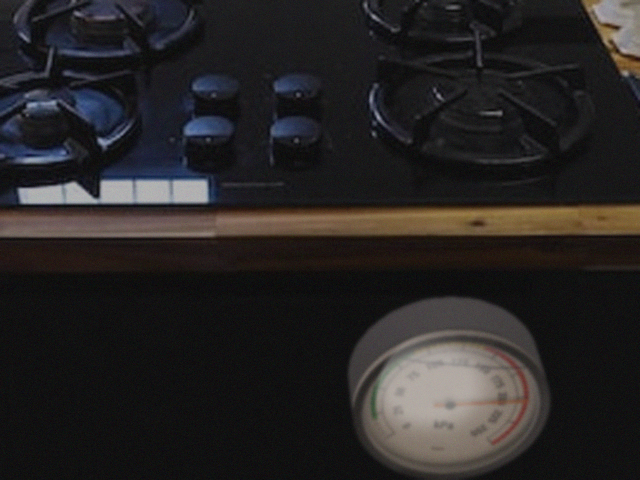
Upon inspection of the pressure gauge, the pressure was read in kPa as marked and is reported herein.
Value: 200 kPa
